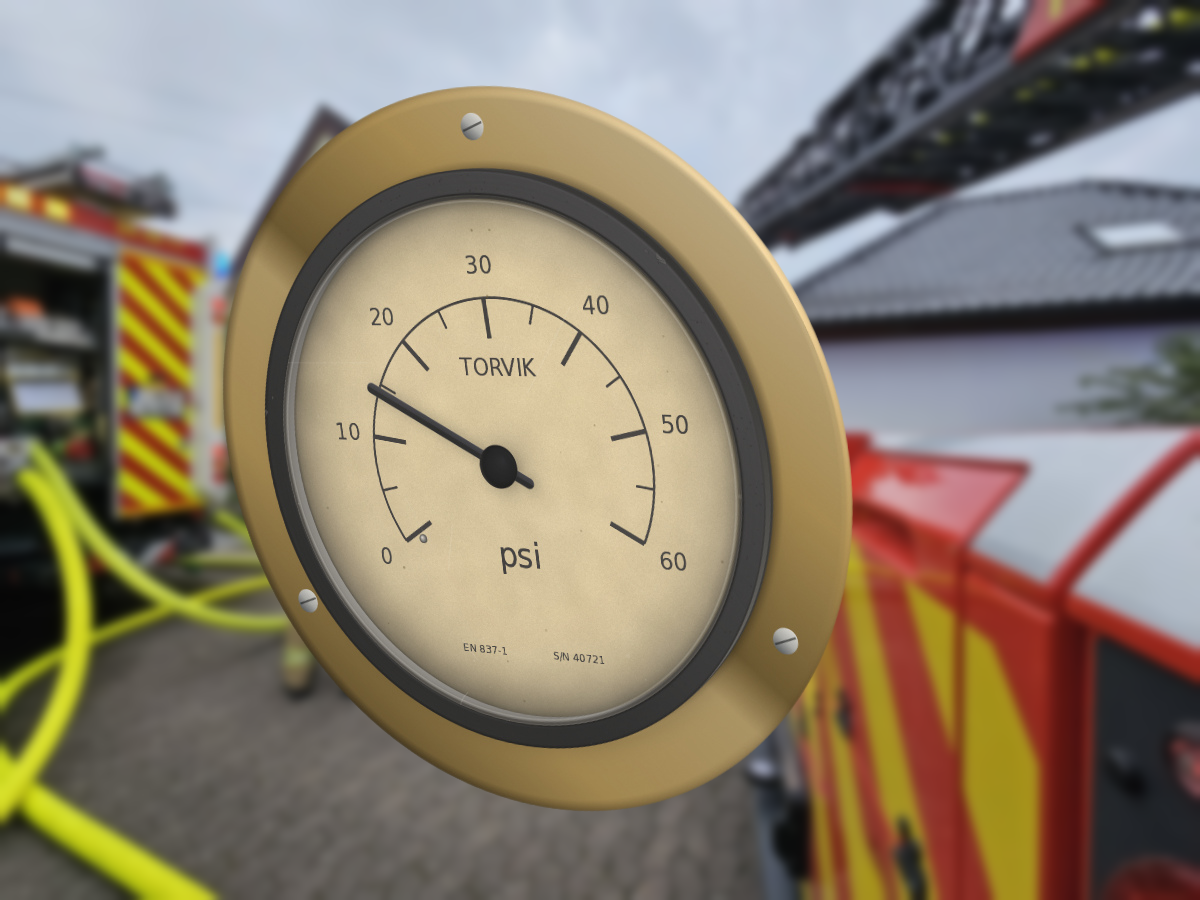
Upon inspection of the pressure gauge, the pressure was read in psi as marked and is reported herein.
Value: 15 psi
